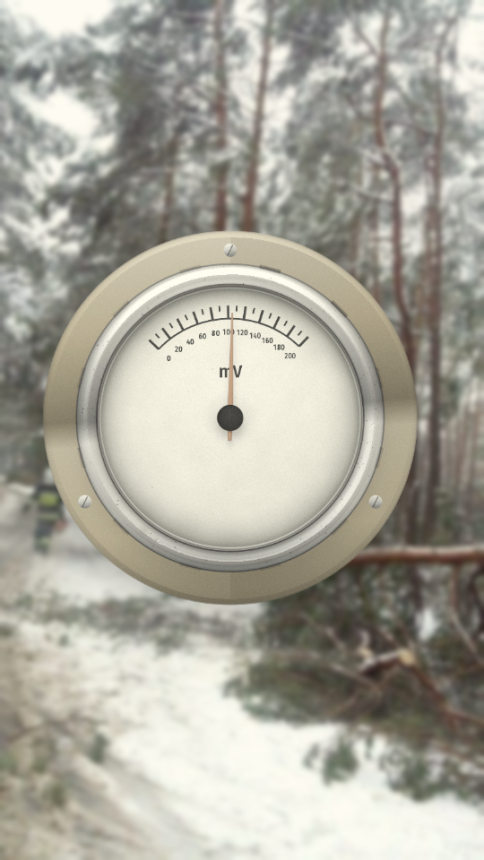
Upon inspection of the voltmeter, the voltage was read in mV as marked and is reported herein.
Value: 105 mV
